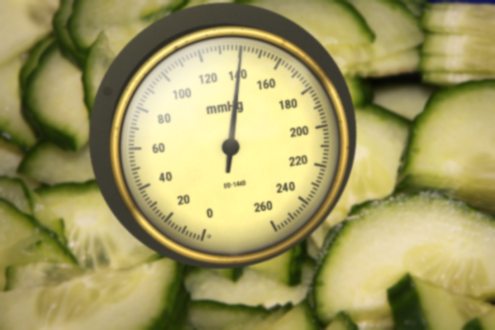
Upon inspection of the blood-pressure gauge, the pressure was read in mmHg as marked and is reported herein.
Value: 140 mmHg
